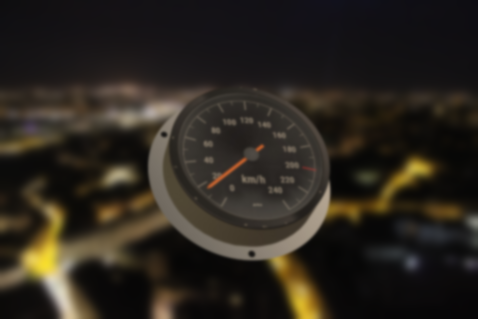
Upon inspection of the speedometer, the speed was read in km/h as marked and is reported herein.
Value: 15 km/h
